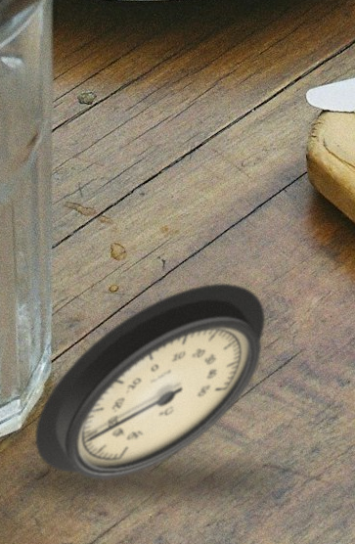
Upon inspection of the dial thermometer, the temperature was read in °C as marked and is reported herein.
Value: -30 °C
